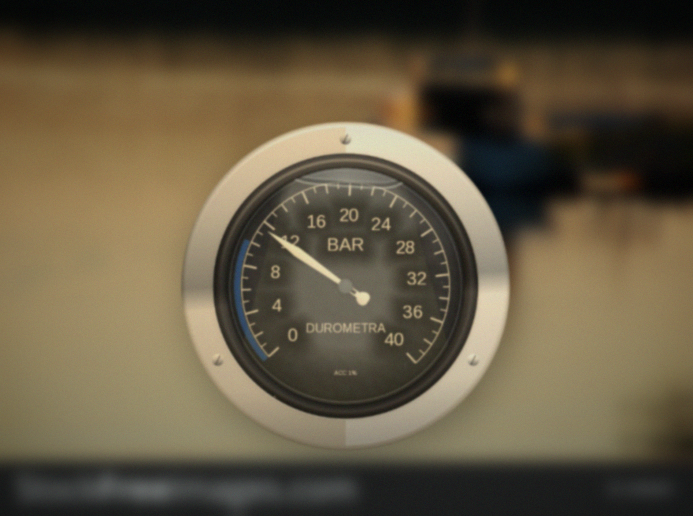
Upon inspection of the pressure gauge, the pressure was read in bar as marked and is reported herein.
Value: 11.5 bar
